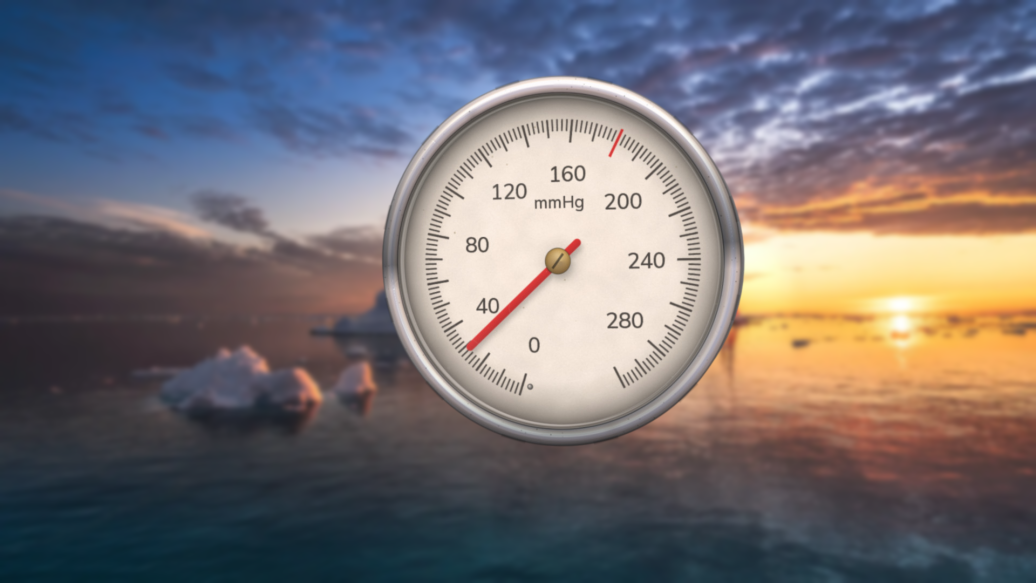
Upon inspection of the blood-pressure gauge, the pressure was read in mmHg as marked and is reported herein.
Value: 28 mmHg
